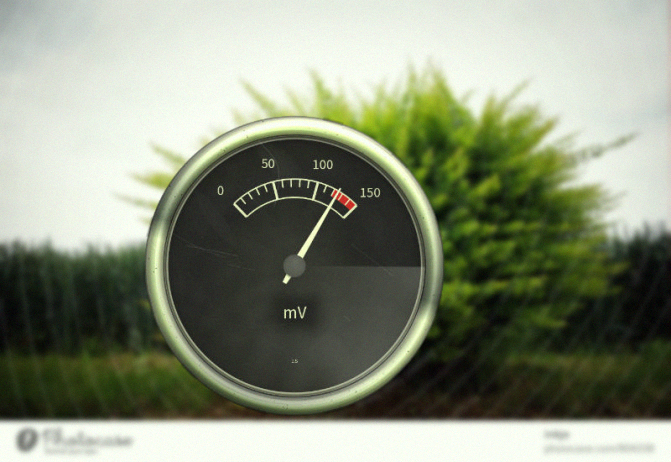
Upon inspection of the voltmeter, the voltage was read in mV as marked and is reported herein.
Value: 125 mV
